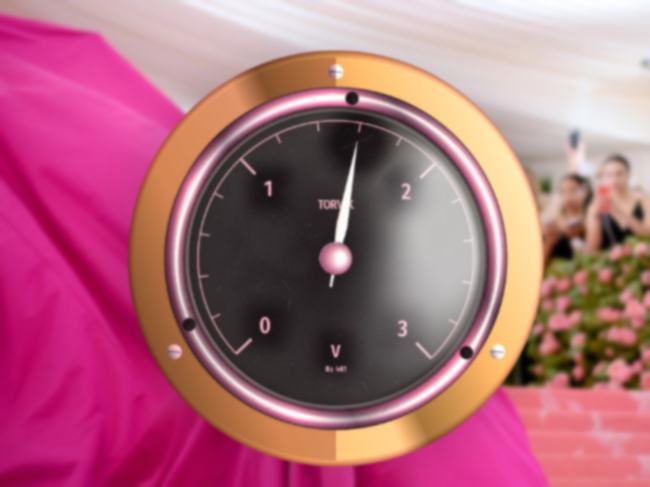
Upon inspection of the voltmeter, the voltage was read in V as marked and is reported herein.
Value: 1.6 V
